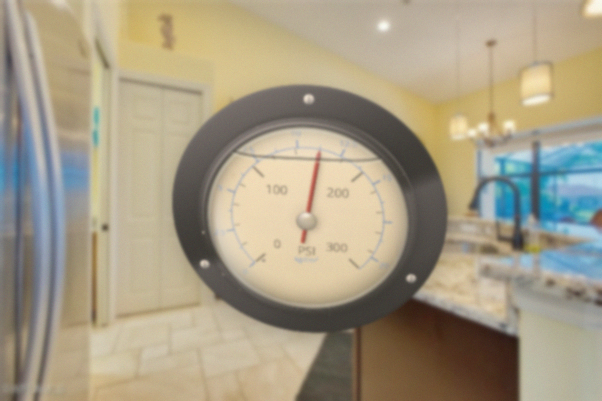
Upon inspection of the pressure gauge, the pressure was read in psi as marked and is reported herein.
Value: 160 psi
